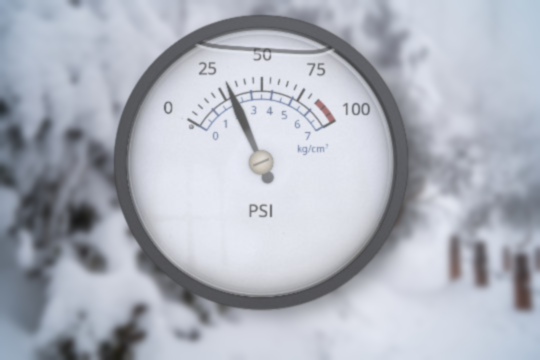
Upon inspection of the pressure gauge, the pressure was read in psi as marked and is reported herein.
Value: 30 psi
